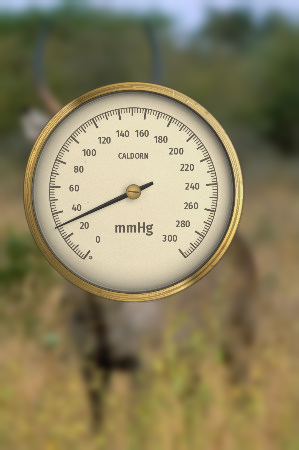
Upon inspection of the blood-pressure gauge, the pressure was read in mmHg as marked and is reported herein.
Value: 30 mmHg
